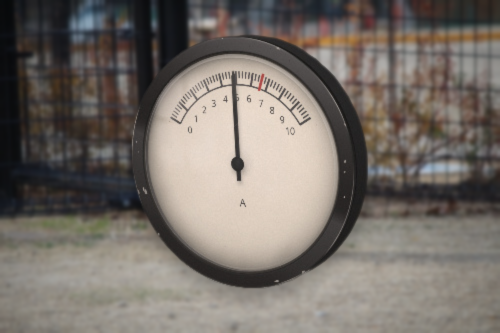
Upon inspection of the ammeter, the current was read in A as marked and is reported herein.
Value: 5 A
